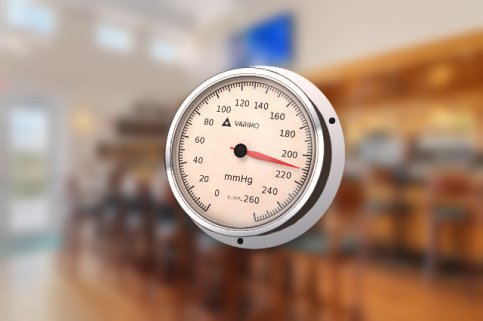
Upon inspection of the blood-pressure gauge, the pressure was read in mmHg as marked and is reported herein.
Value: 210 mmHg
